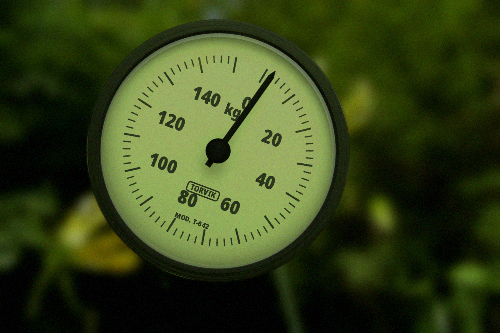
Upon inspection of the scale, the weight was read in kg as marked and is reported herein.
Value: 2 kg
